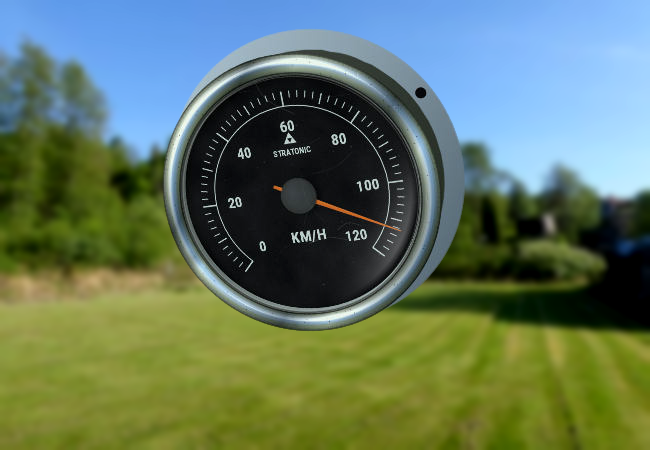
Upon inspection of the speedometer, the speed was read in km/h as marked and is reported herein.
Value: 112 km/h
